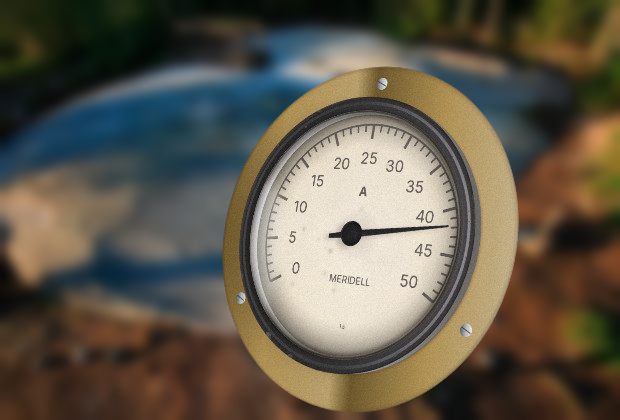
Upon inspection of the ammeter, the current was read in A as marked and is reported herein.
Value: 42 A
